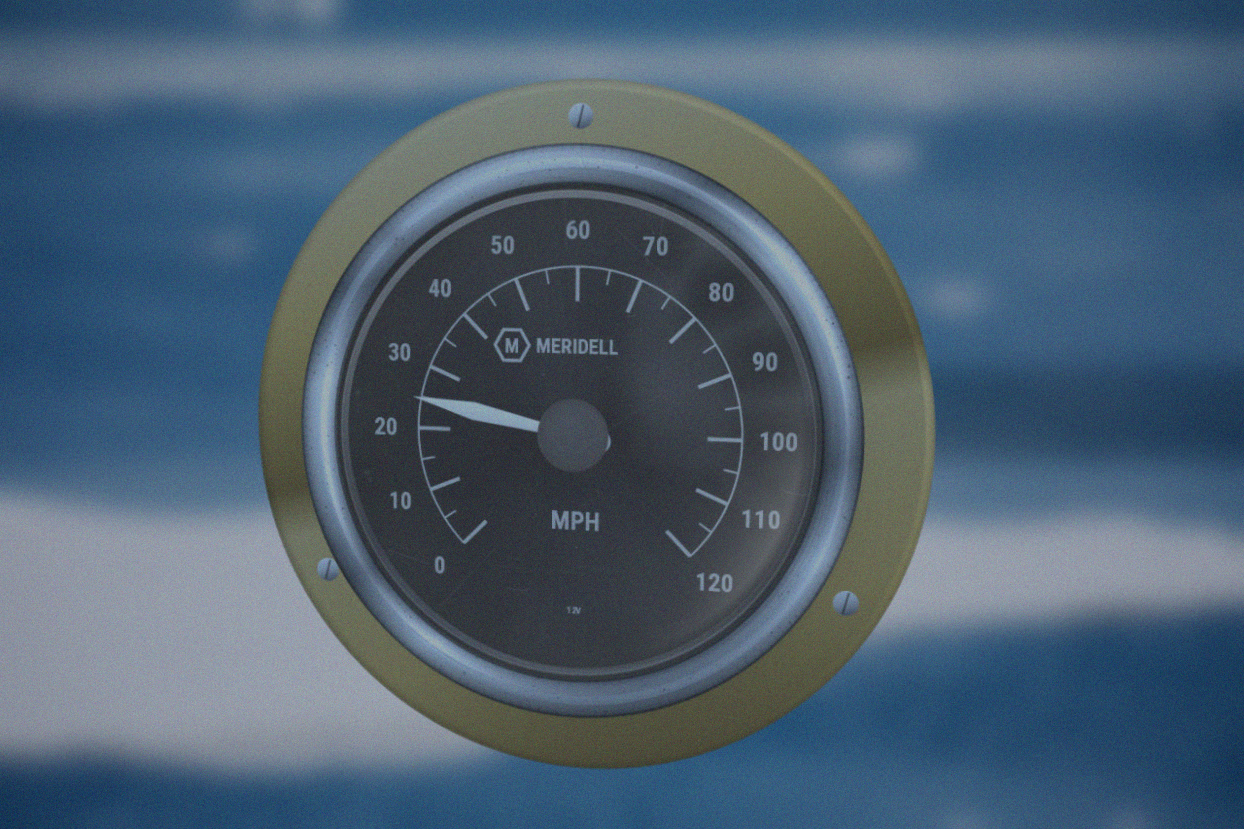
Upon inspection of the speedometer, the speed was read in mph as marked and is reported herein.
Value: 25 mph
